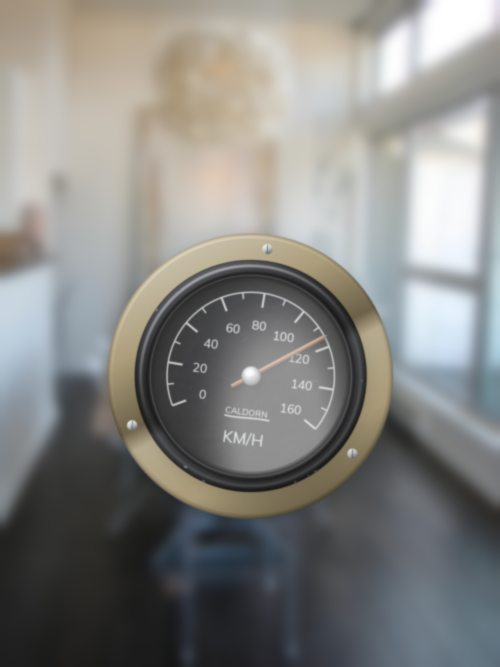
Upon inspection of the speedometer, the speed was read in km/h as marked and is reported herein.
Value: 115 km/h
